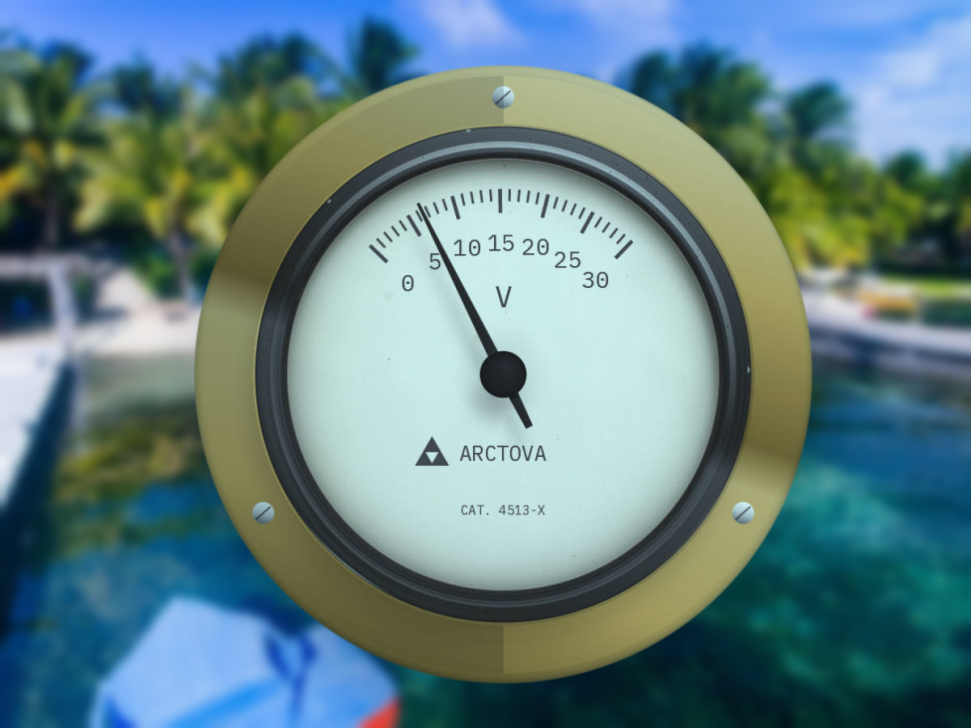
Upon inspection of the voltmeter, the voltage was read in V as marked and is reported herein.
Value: 6.5 V
